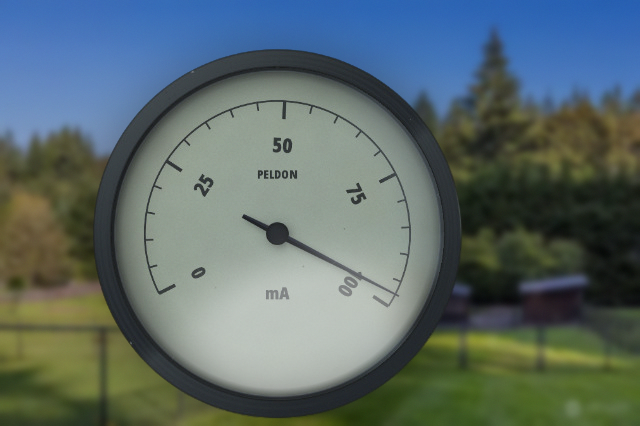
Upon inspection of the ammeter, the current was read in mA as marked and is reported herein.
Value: 97.5 mA
